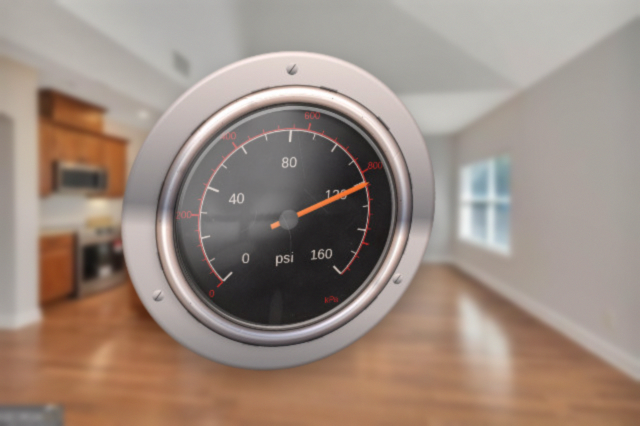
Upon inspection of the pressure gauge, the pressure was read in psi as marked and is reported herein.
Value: 120 psi
